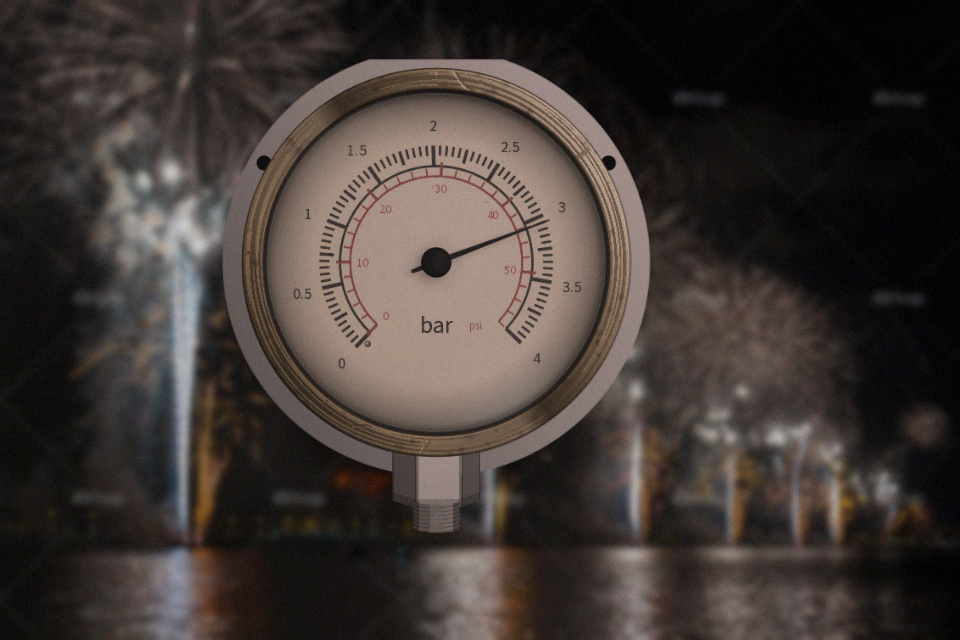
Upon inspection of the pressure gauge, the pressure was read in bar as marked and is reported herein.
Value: 3.05 bar
